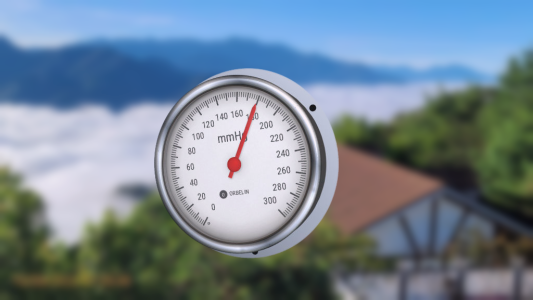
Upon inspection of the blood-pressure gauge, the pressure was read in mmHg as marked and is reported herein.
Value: 180 mmHg
